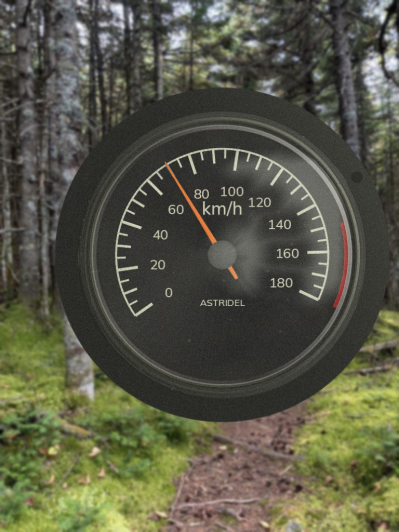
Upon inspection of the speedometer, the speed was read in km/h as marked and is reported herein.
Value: 70 km/h
